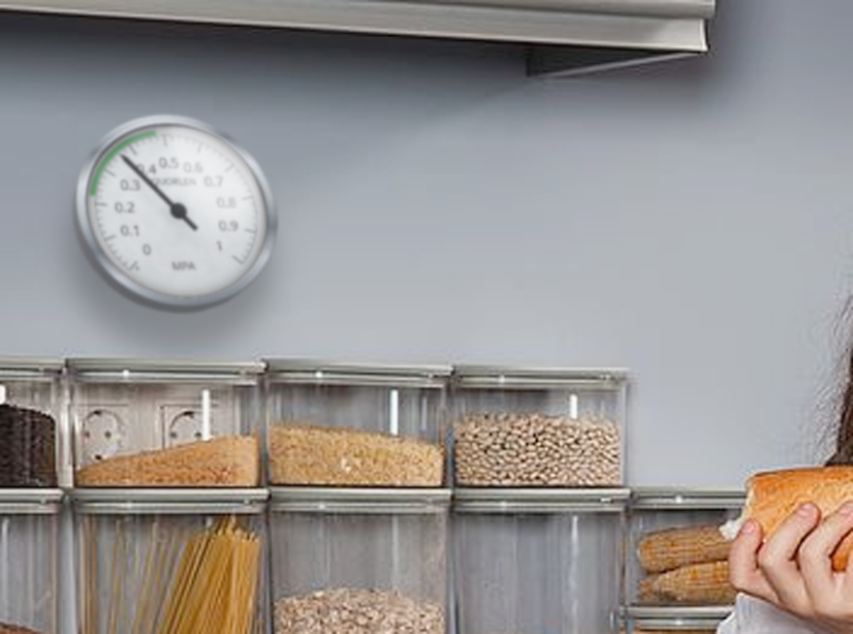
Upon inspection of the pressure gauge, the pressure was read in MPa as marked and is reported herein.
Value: 0.36 MPa
